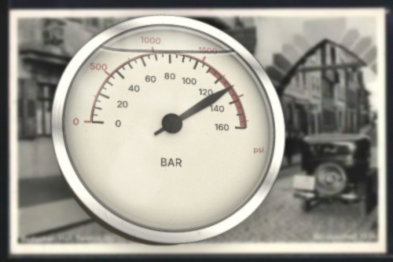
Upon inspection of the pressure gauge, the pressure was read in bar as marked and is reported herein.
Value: 130 bar
